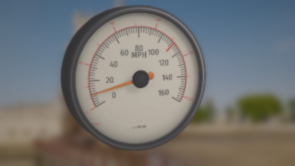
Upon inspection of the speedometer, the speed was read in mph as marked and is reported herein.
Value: 10 mph
